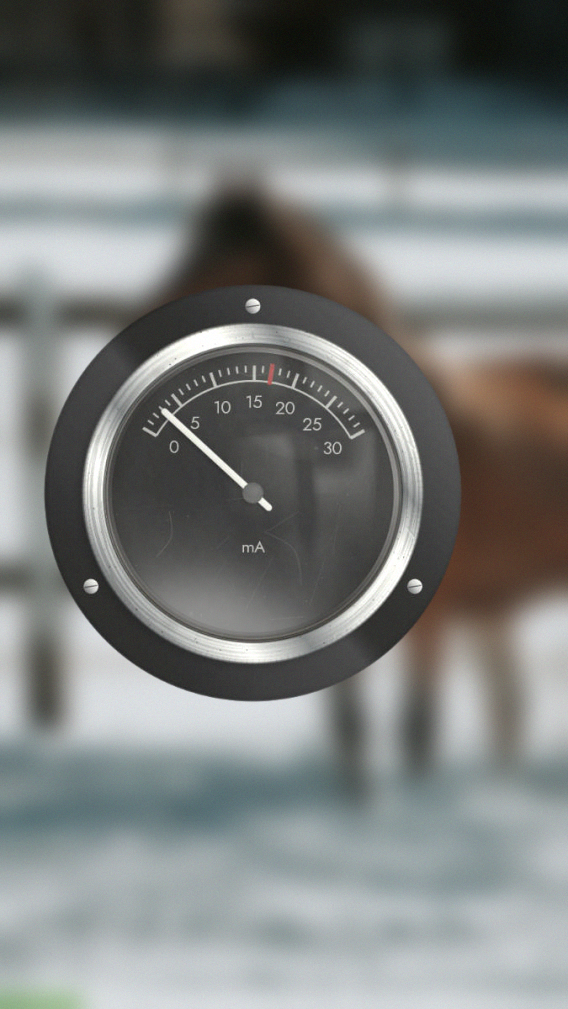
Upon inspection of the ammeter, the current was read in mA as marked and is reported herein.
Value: 3 mA
